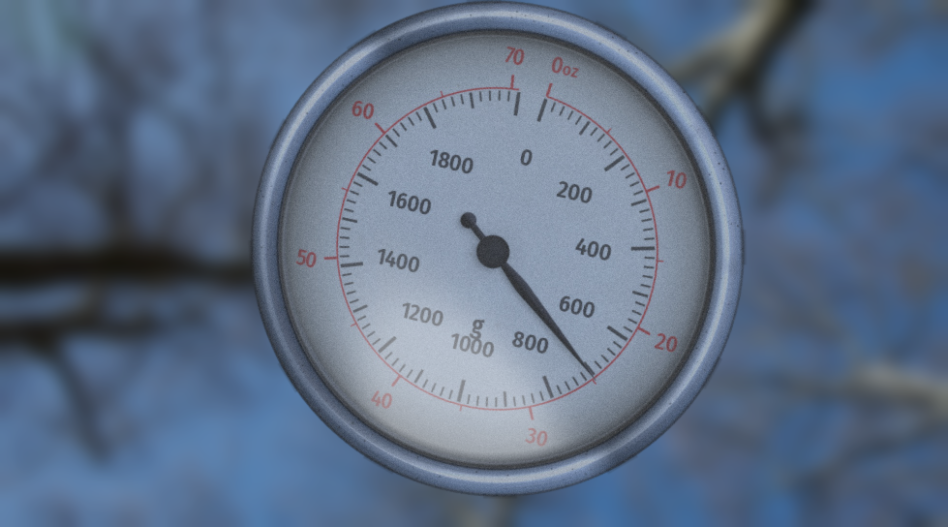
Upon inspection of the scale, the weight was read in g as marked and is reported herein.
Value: 700 g
